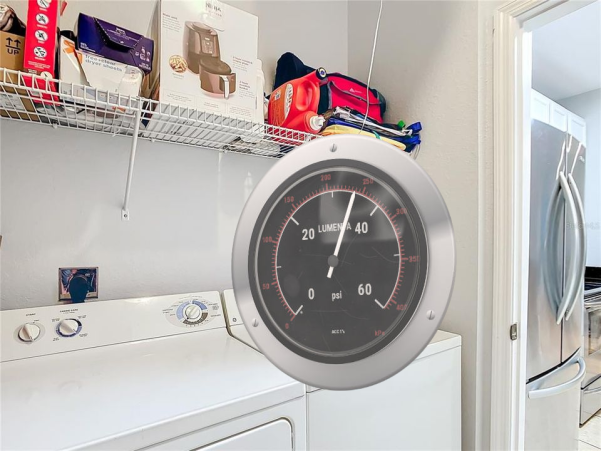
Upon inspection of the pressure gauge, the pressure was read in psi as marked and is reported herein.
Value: 35 psi
